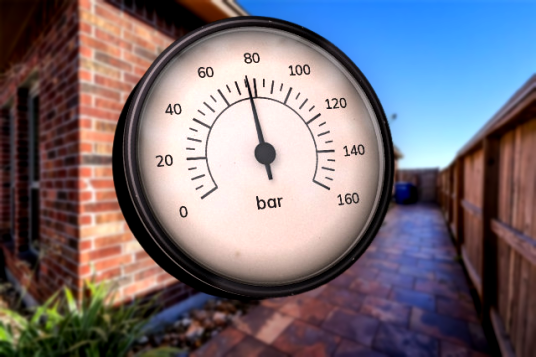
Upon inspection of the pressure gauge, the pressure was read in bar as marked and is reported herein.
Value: 75 bar
